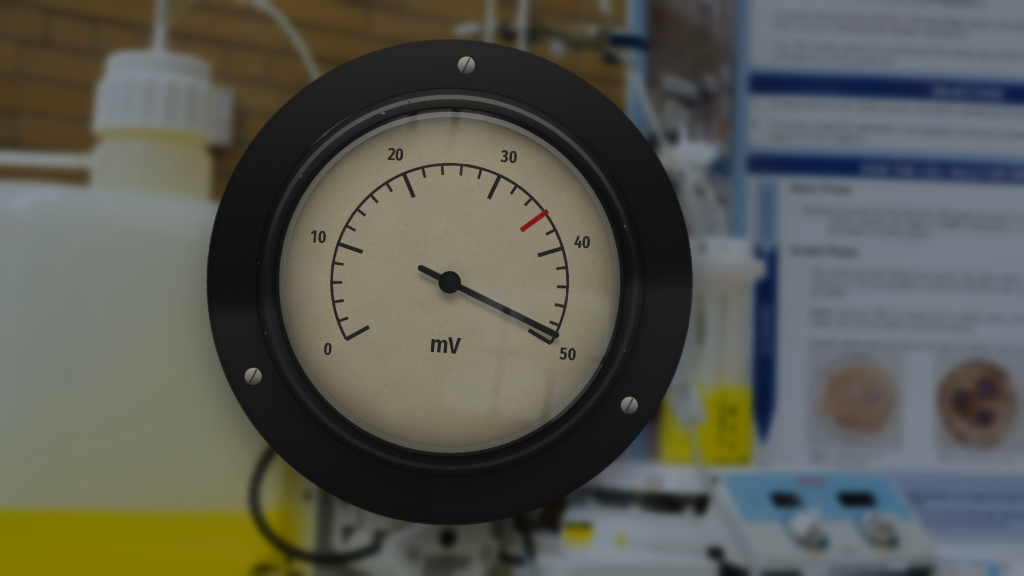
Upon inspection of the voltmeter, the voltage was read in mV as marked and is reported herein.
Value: 49 mV
